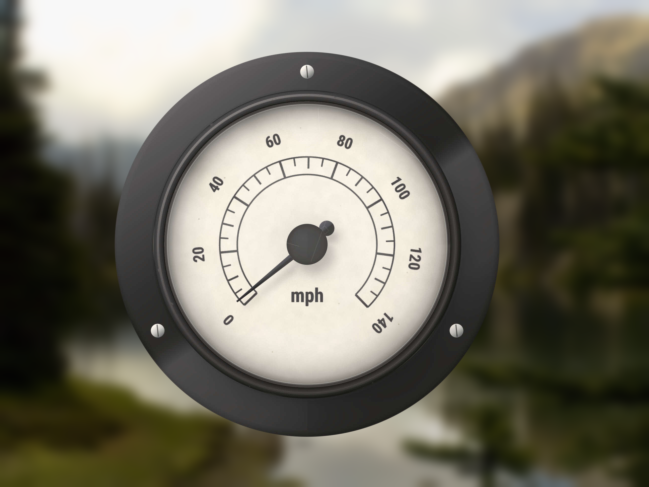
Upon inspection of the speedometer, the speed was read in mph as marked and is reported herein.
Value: 2.5 mph
